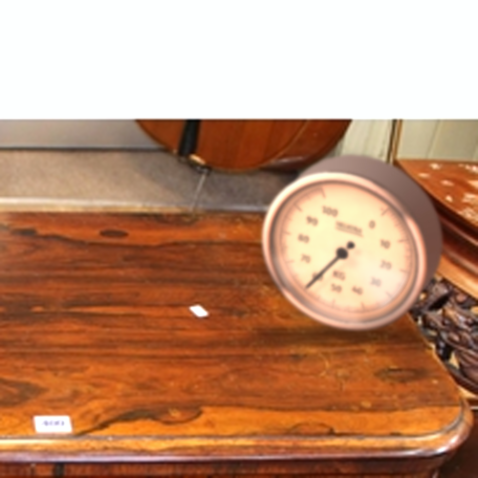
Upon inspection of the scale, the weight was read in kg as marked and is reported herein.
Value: 60 kg
